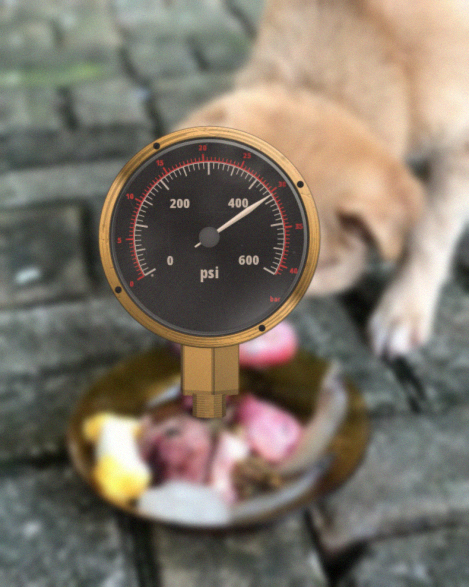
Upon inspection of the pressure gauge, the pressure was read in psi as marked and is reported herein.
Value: 440 psi
